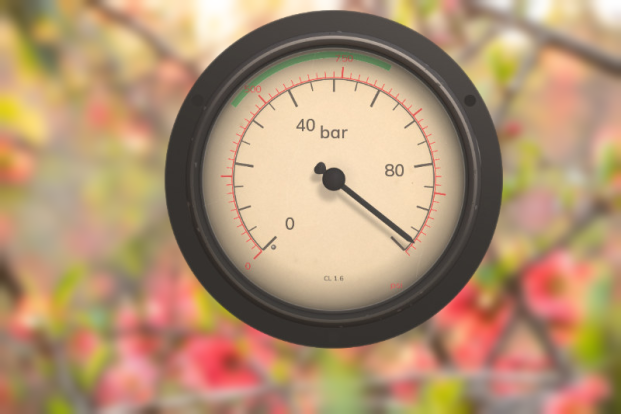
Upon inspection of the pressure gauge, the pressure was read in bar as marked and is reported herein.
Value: 97.5 bar
